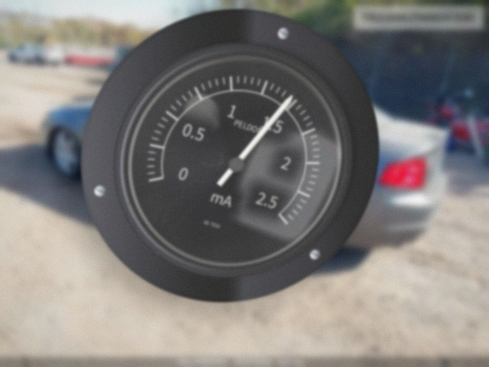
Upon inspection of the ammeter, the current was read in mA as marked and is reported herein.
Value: 1.45 mA
